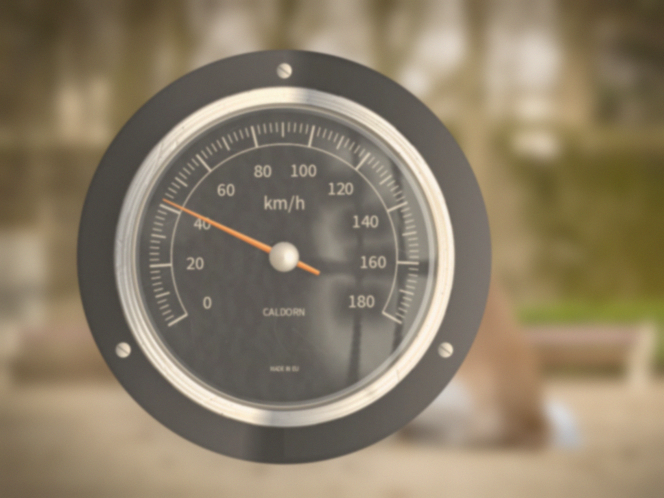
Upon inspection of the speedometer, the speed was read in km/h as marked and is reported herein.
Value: 42 km/h
